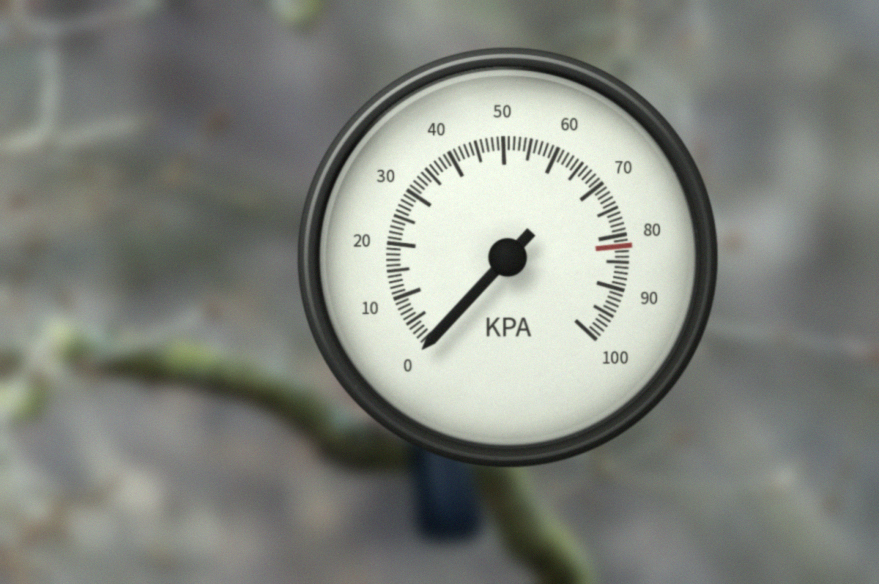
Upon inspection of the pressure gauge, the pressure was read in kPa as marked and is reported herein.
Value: 0 kPa
